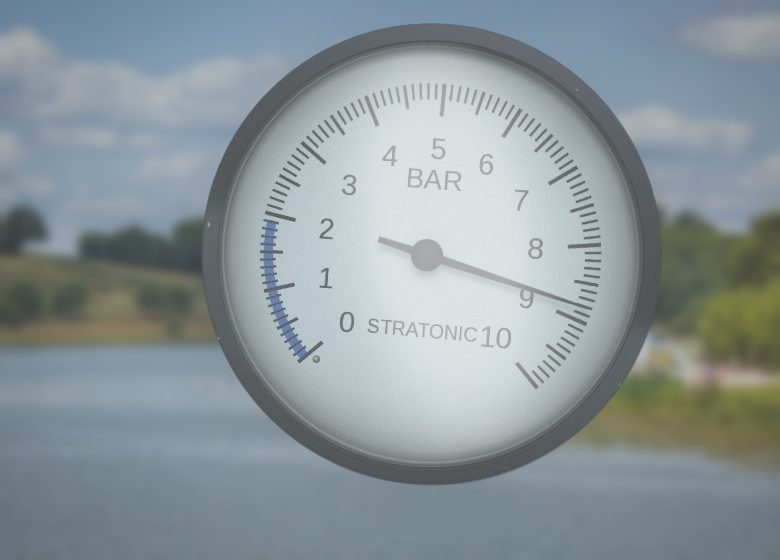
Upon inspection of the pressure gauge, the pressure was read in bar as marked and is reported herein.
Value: 8.8 bar
